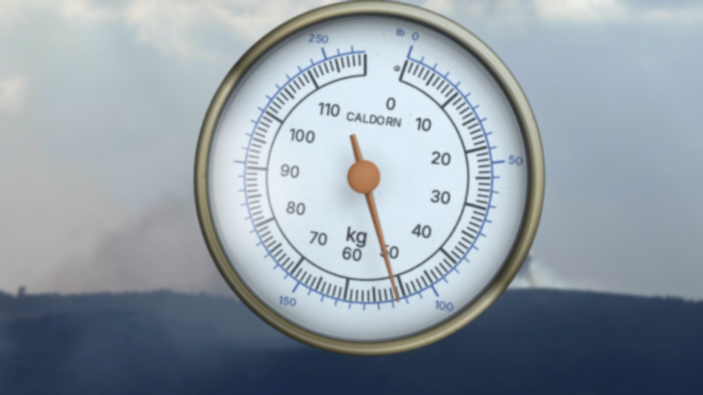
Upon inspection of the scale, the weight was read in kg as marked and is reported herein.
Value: 51 kg
